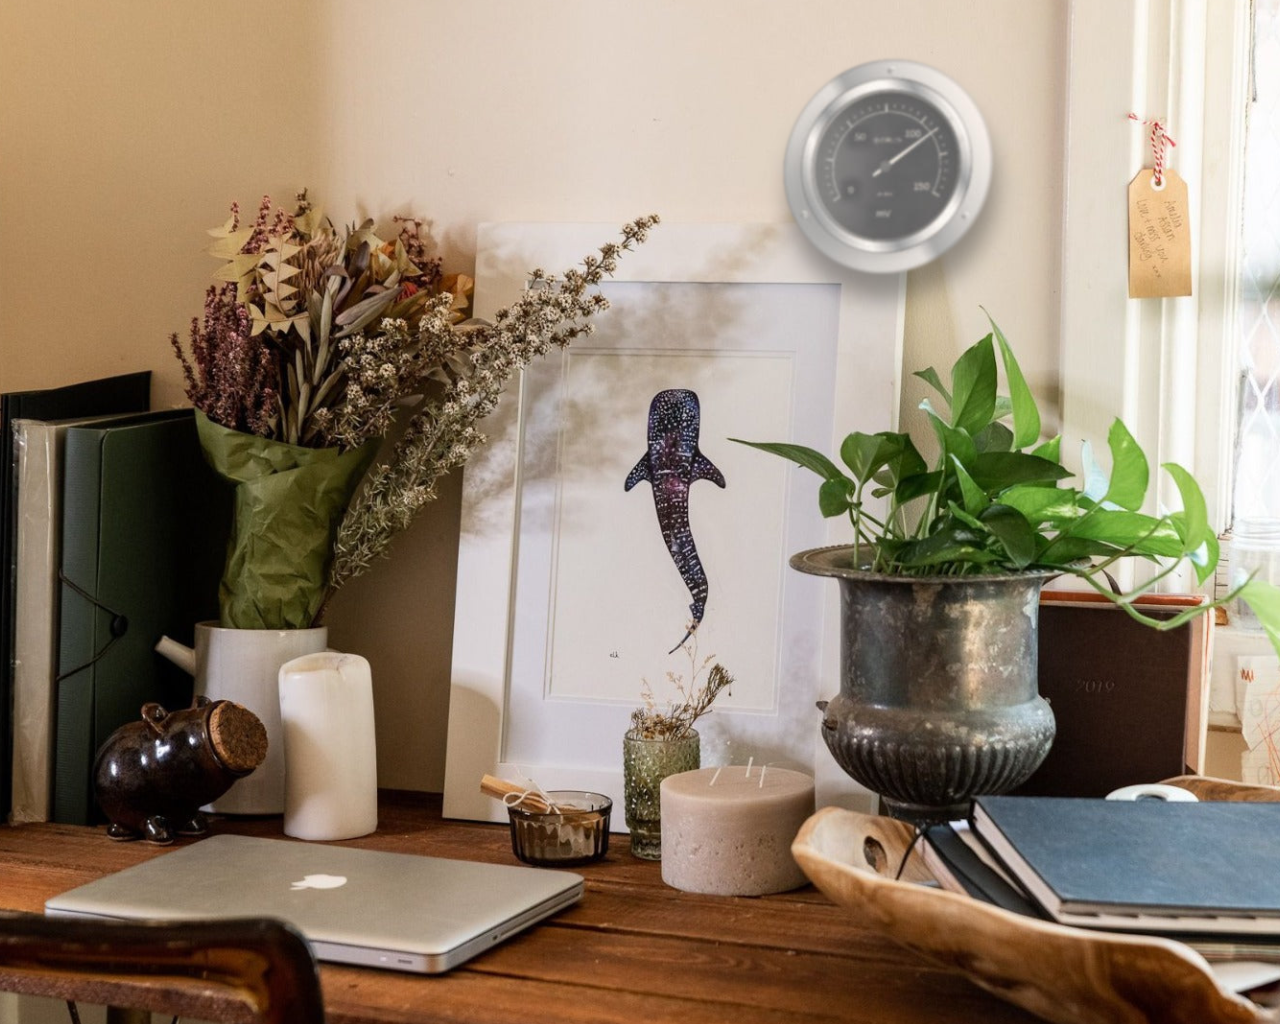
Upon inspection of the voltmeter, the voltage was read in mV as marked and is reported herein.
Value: 110 mV
